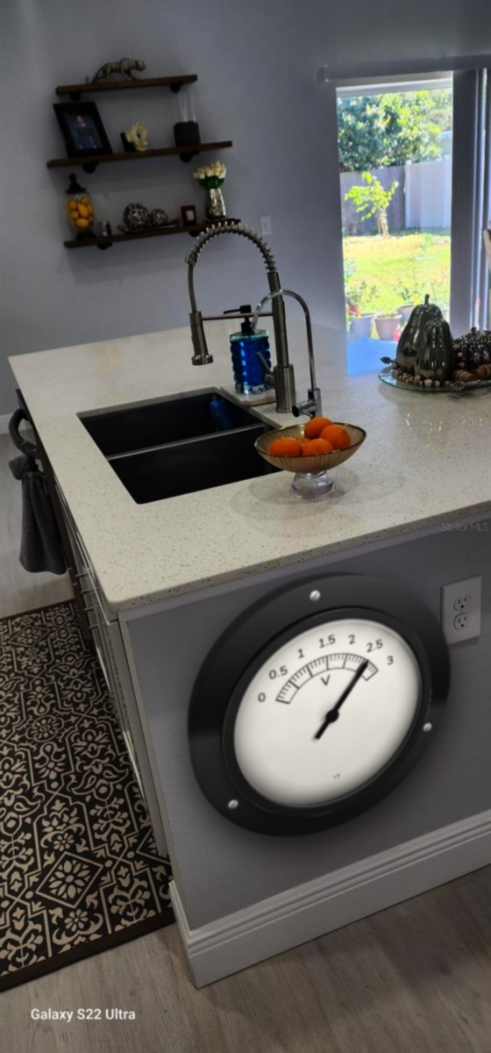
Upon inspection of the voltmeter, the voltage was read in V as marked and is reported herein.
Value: 2.5 V
